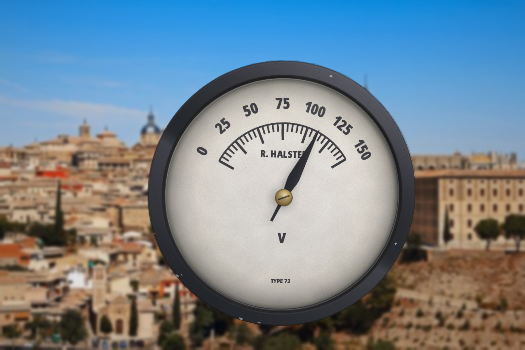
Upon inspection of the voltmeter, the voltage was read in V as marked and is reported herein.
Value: 110 V
